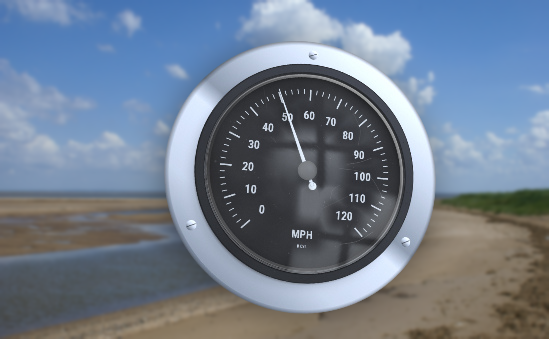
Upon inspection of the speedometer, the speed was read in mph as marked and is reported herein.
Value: 50 mph
